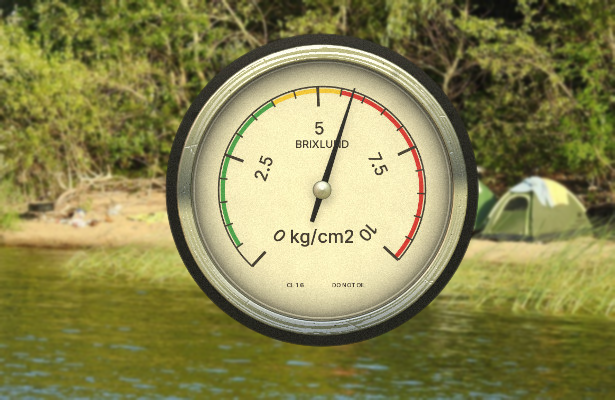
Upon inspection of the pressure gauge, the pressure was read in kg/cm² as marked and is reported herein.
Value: 5.75 kg/cm²
